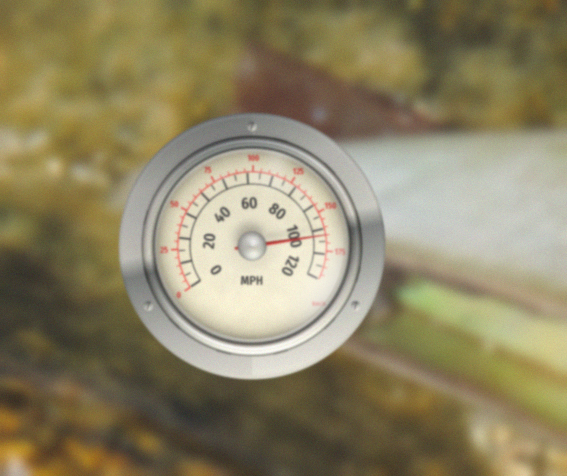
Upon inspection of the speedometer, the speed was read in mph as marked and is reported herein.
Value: 102.5 mph
